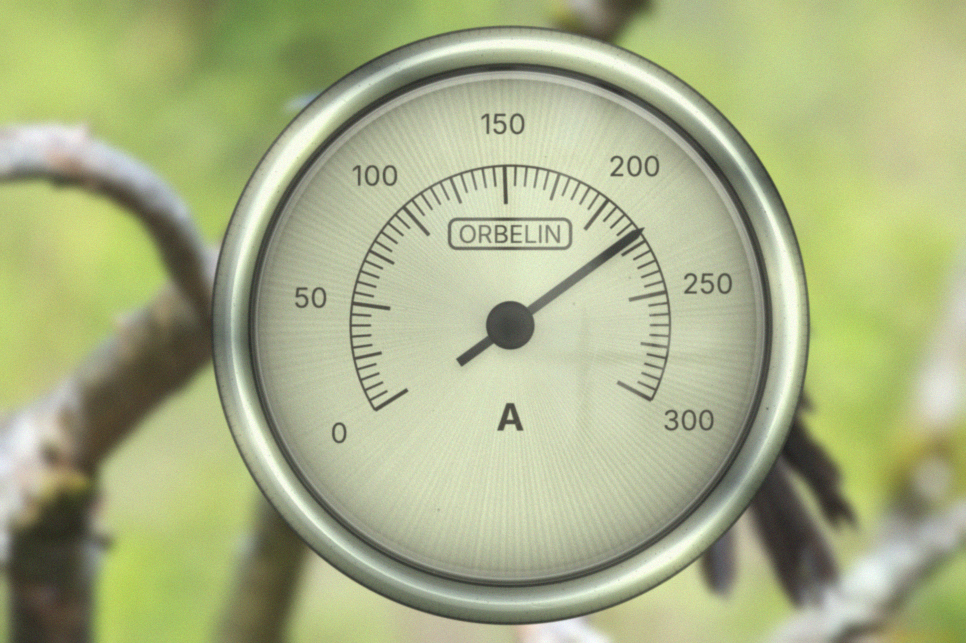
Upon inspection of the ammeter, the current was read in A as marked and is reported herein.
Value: 220 A
